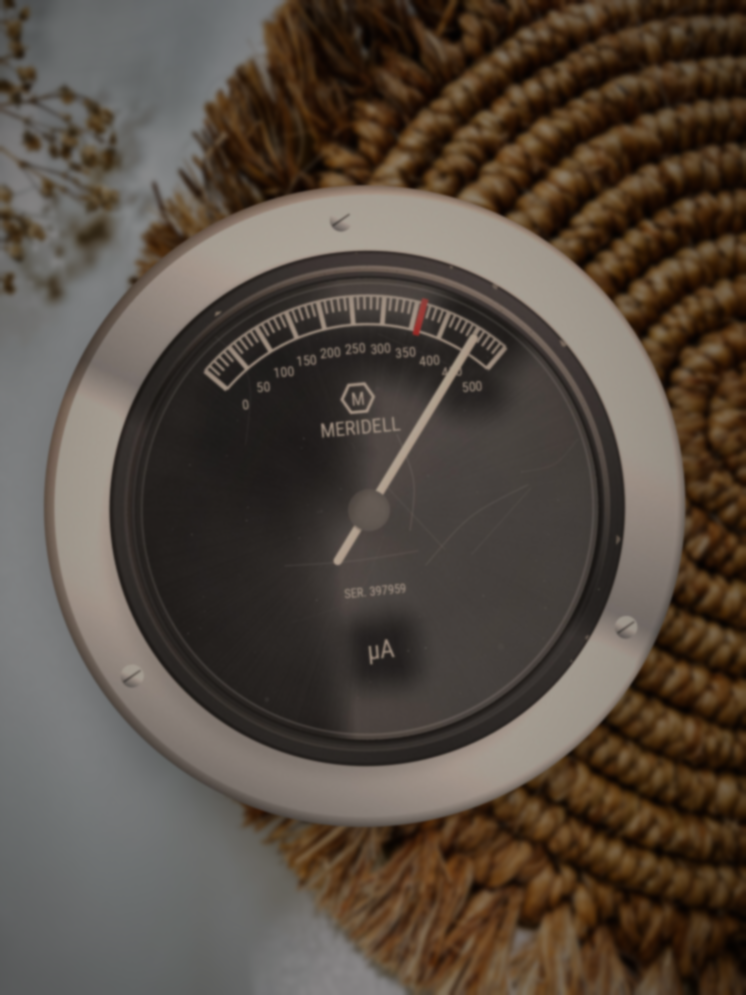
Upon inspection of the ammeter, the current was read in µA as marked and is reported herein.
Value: 450 µA
